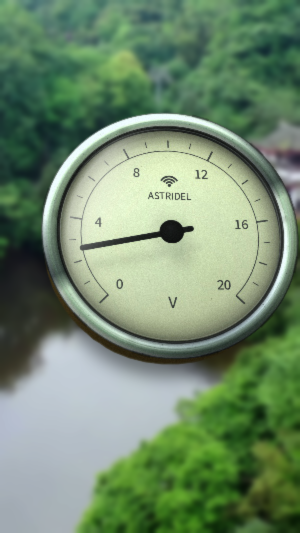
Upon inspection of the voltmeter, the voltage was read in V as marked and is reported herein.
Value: 2.5 V
